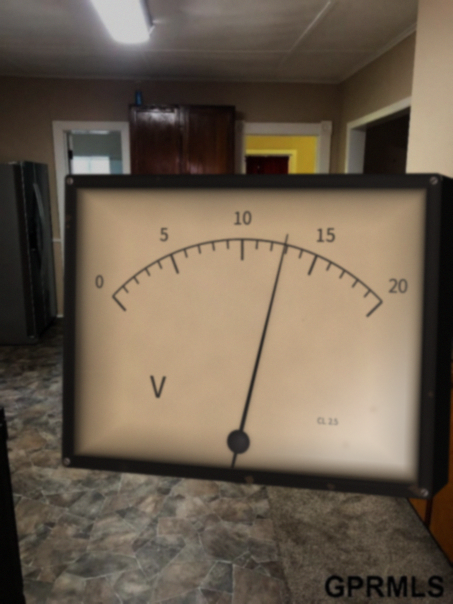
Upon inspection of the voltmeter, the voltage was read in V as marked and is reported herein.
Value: 13 V
